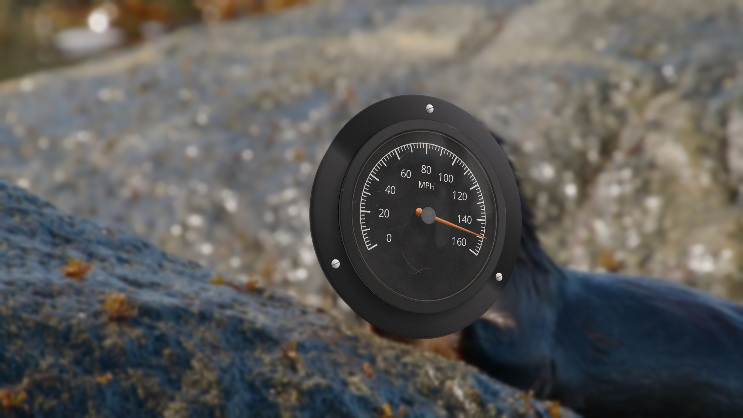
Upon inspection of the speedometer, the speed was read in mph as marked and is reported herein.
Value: 150 mph
